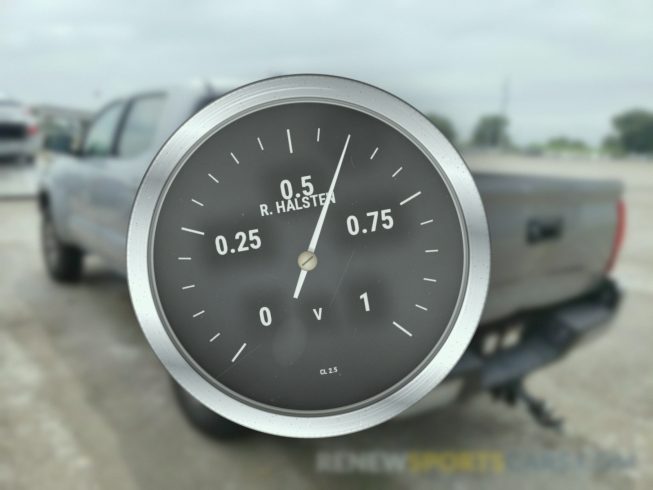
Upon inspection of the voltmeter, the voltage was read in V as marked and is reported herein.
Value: 0.6 V
